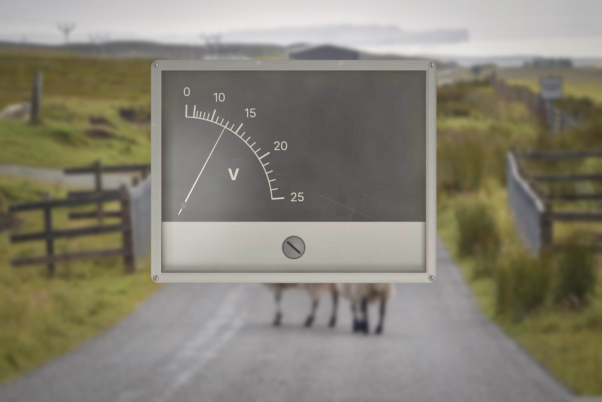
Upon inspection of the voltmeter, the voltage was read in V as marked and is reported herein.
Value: 13 V
